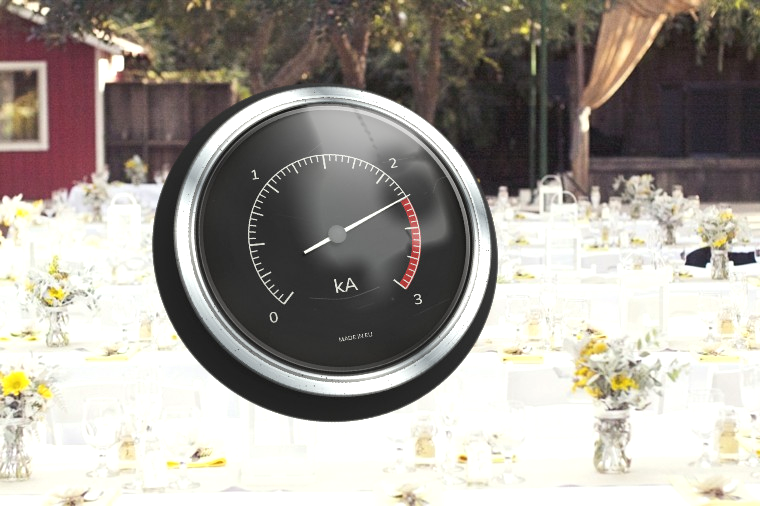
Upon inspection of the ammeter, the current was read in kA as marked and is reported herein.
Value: 2.25 kA
